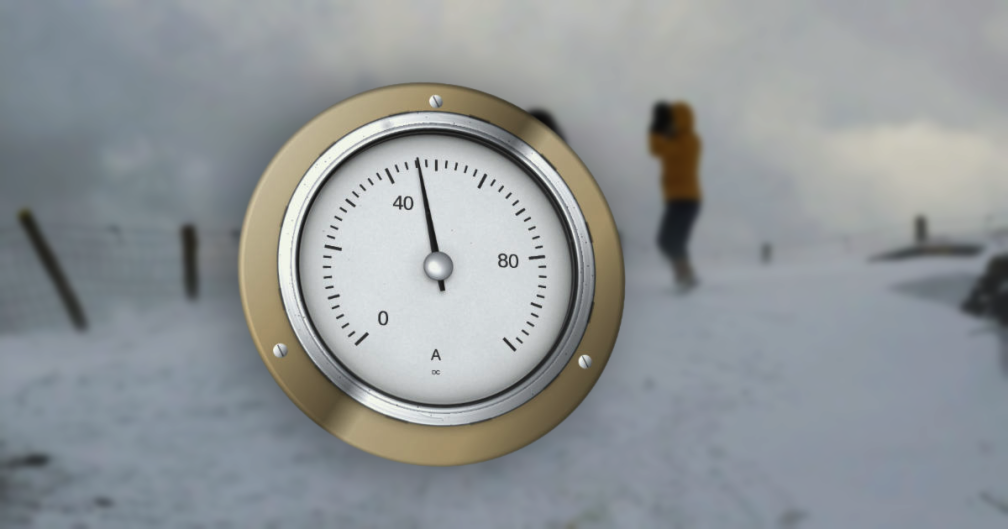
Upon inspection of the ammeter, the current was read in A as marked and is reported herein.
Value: 46 A
